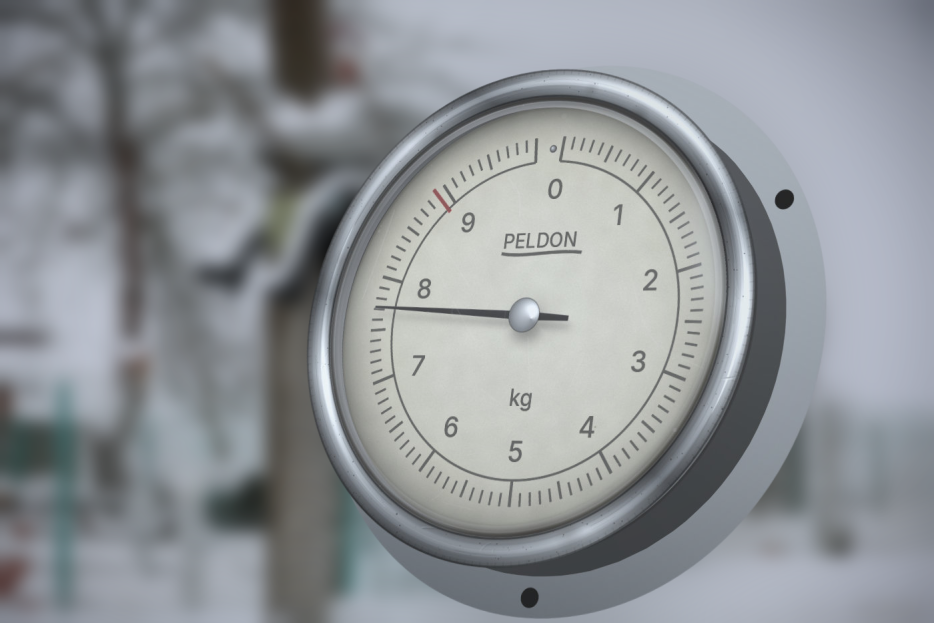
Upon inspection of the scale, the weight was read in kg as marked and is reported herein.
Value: 7.7 kg
